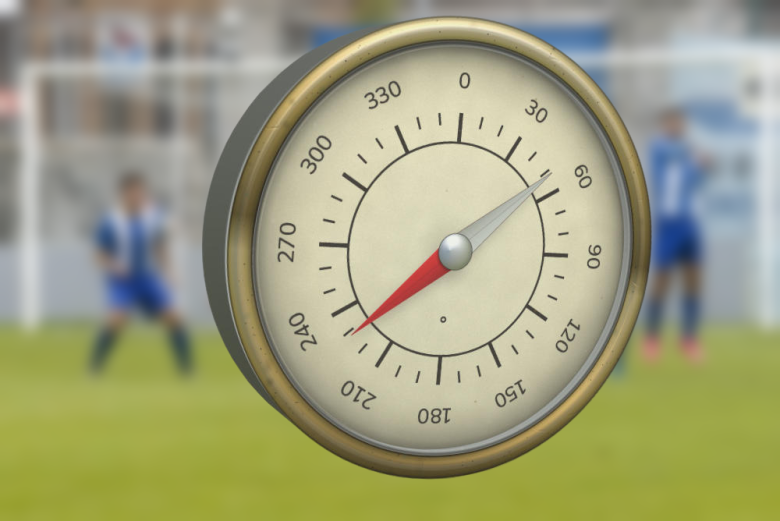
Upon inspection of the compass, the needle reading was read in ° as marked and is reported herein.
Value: 230 °
